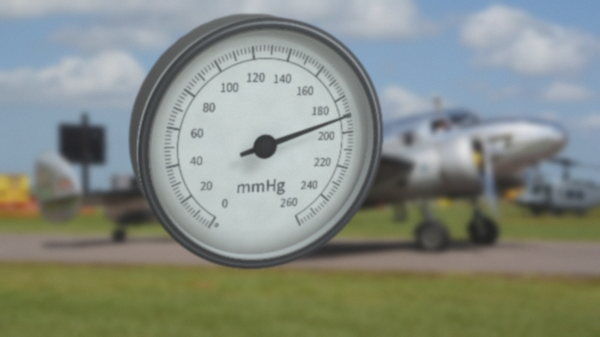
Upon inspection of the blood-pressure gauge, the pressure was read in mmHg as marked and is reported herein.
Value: 190 mmHg
